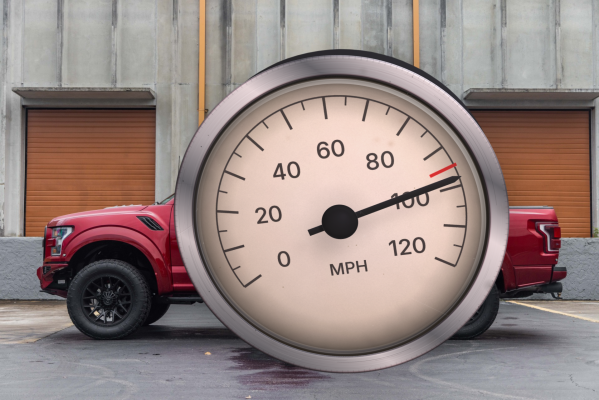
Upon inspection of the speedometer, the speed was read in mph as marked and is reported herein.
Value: 97.5 mph
